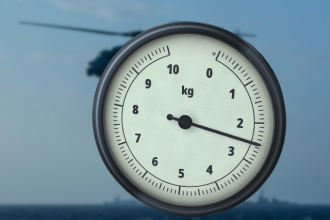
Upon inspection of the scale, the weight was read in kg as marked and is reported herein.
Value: 2.5 kg
